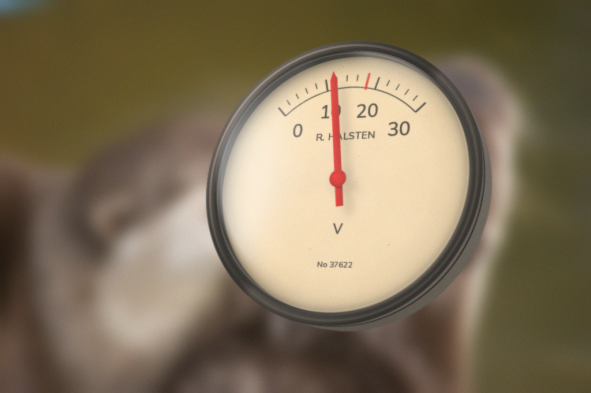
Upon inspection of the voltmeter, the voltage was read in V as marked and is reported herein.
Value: 12 V
